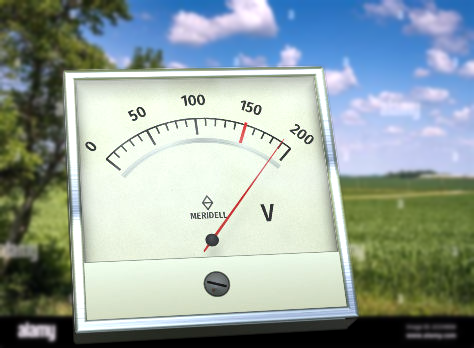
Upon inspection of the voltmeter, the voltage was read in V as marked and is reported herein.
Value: 190 V
